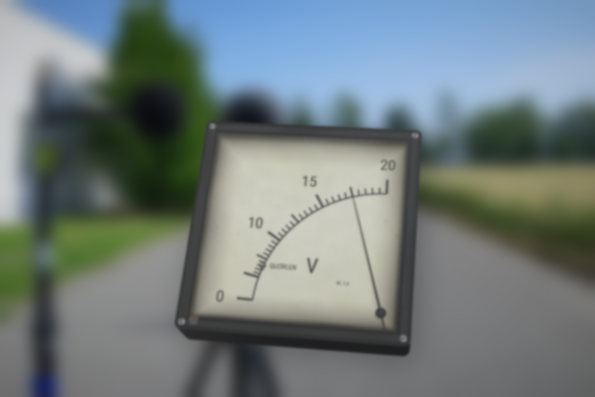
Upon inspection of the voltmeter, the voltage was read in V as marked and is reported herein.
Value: 17.5 V
